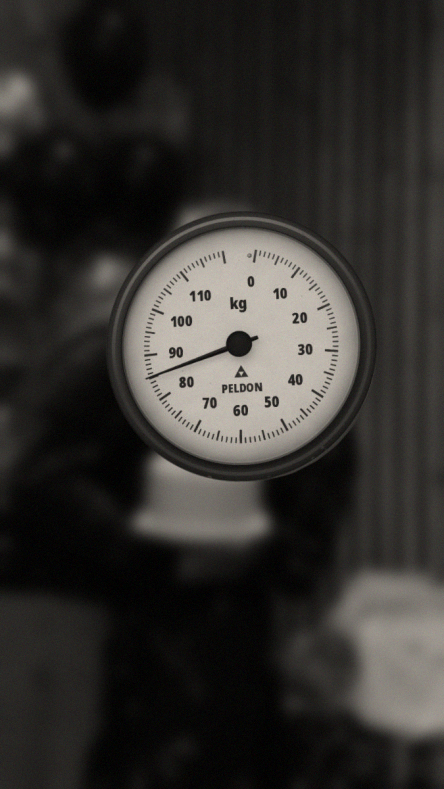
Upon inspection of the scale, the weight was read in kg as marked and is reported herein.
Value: 85 kg
